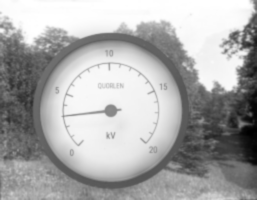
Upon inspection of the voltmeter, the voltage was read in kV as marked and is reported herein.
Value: 3 kV
